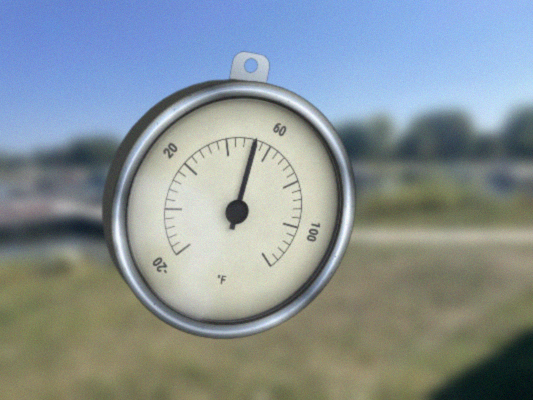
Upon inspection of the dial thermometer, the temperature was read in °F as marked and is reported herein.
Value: 52 °F
